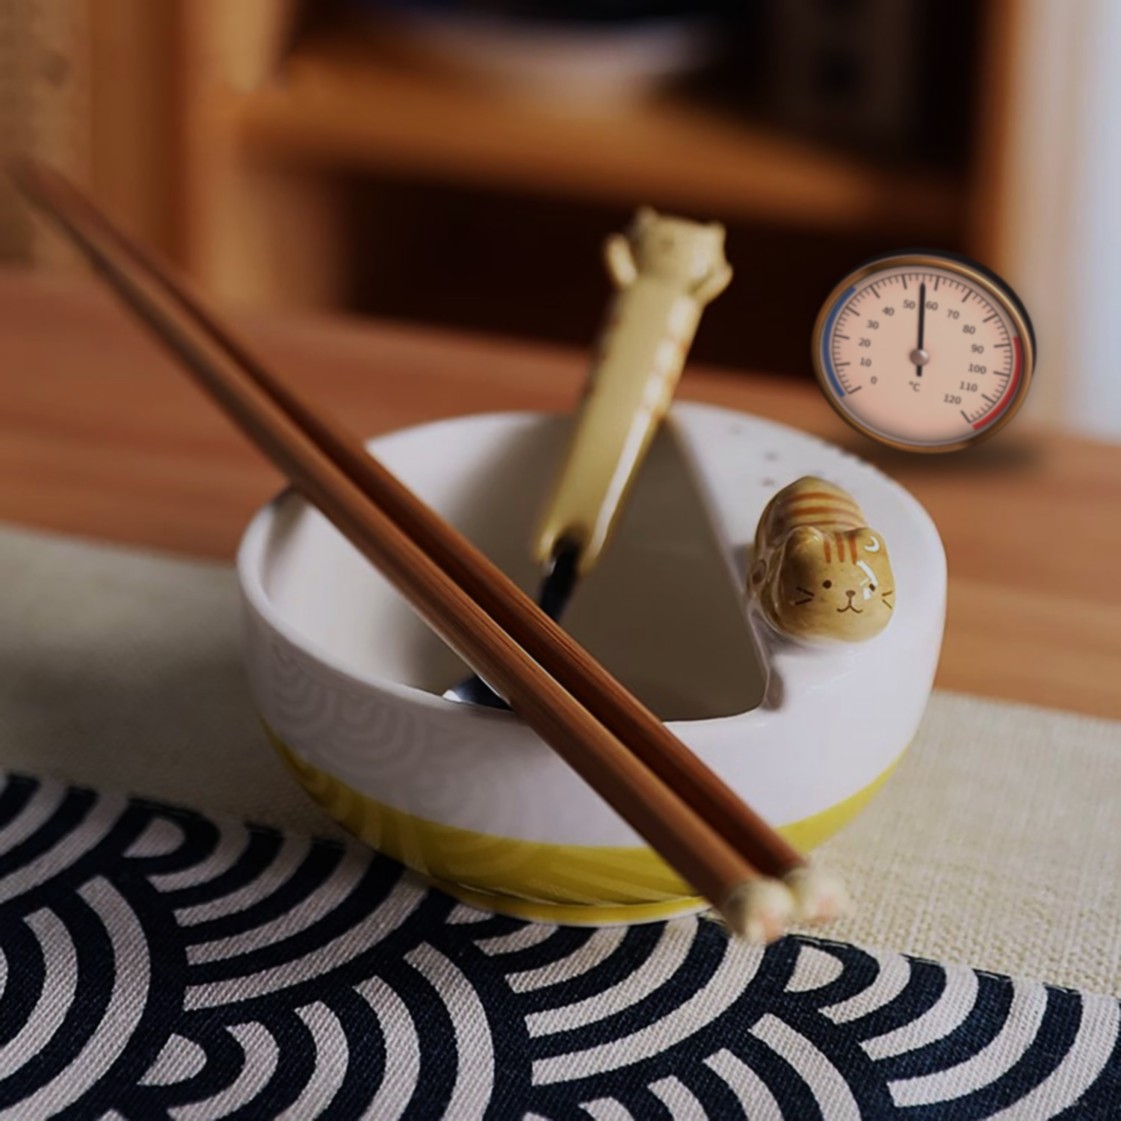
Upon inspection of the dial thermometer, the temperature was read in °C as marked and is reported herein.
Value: 56 °C
